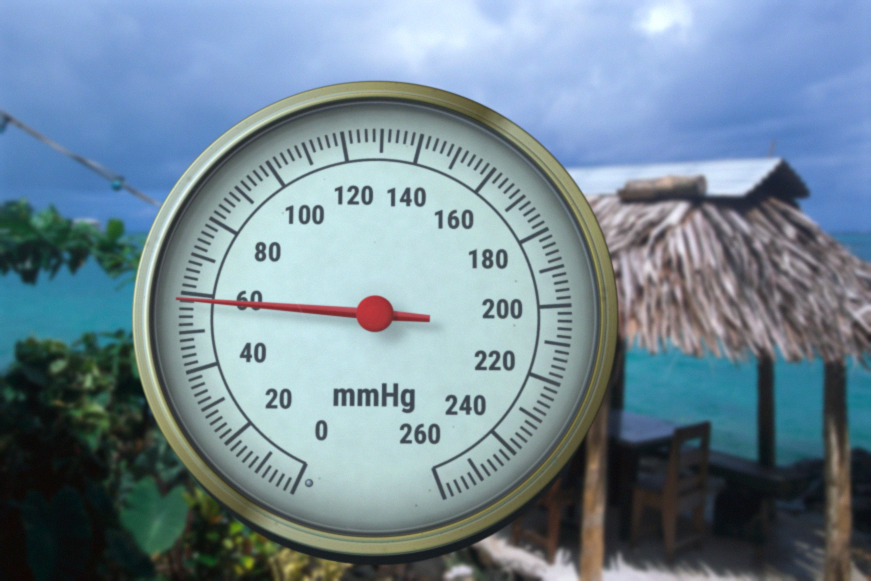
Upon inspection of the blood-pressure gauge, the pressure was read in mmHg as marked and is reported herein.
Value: 58 mmHg
